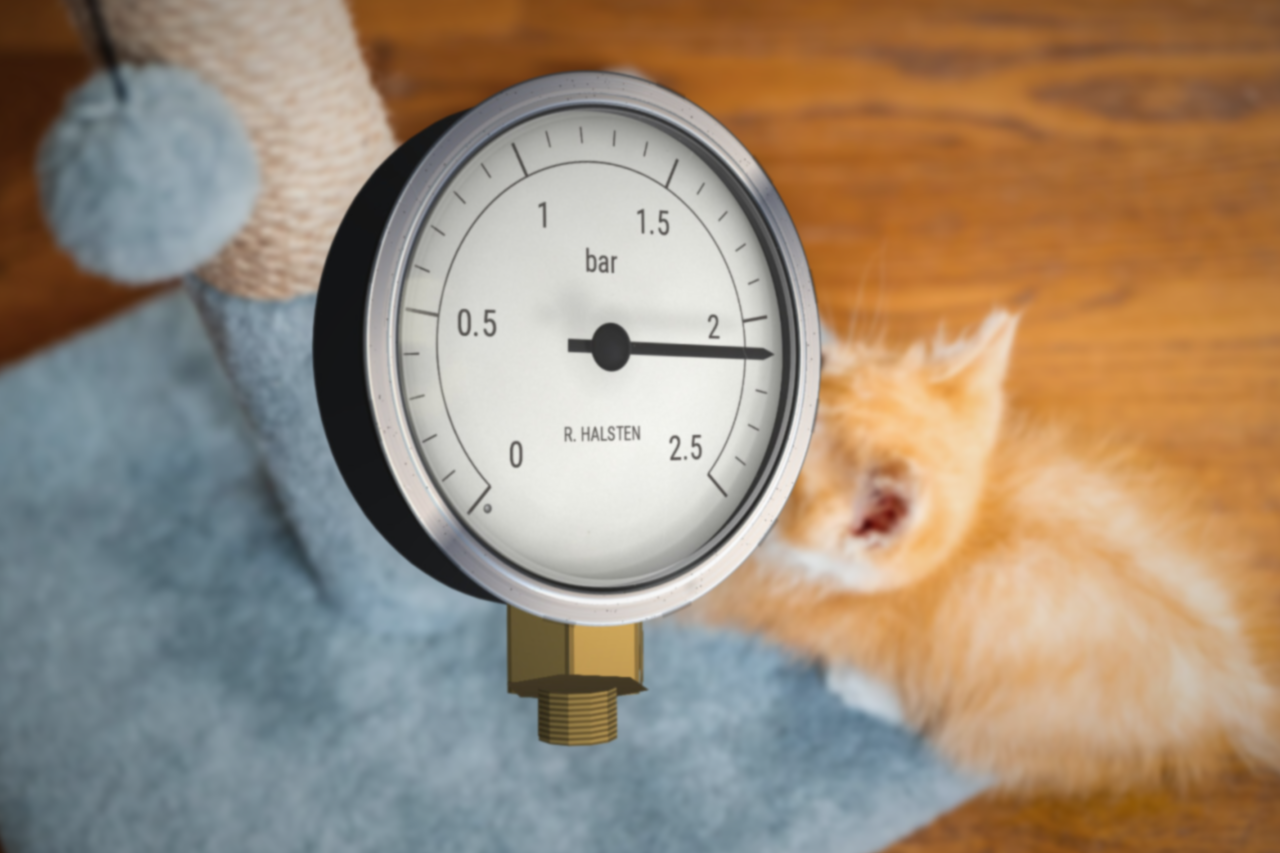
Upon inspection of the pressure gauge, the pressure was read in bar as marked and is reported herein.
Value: 2.1 bar
